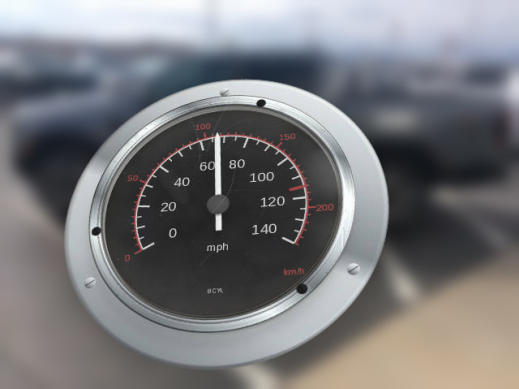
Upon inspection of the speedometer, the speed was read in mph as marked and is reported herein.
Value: 67.5 mph
